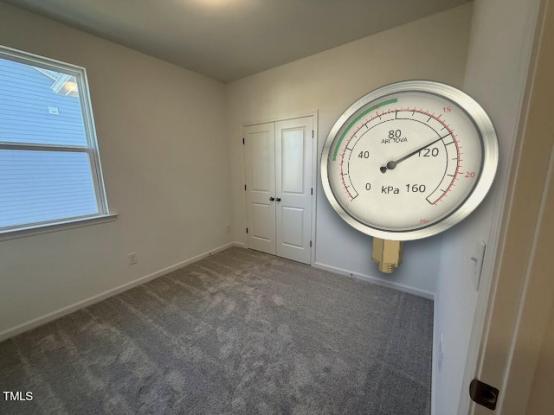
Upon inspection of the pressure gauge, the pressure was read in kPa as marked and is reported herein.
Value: 115 kPa
